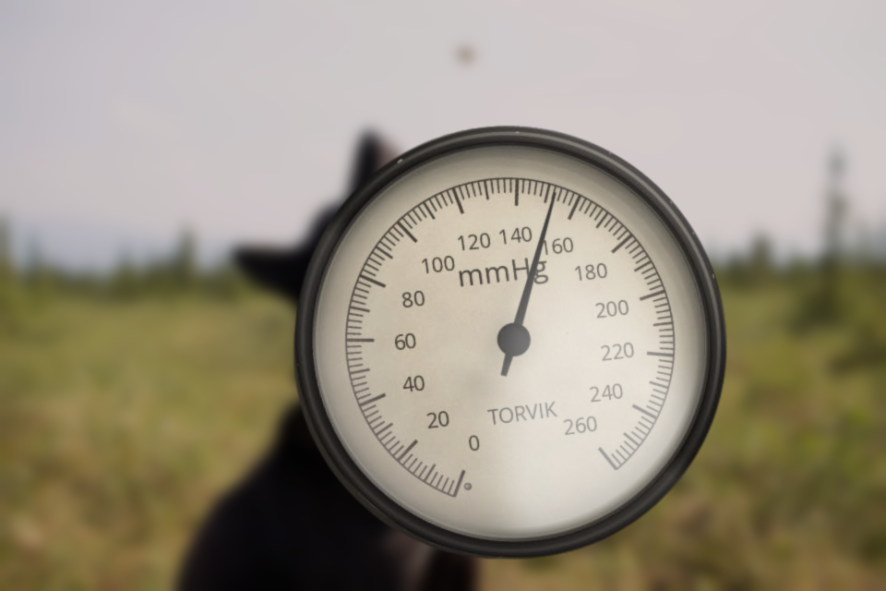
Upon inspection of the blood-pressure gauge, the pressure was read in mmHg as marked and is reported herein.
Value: 152 mmHg
